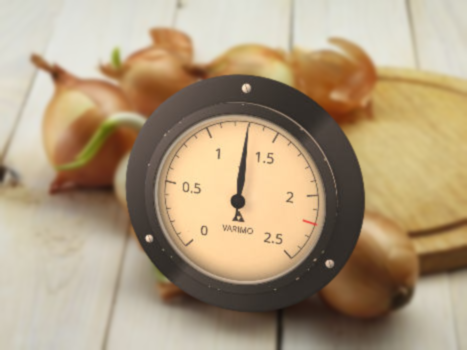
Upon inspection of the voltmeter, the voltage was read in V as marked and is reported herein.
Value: 1.3 V
